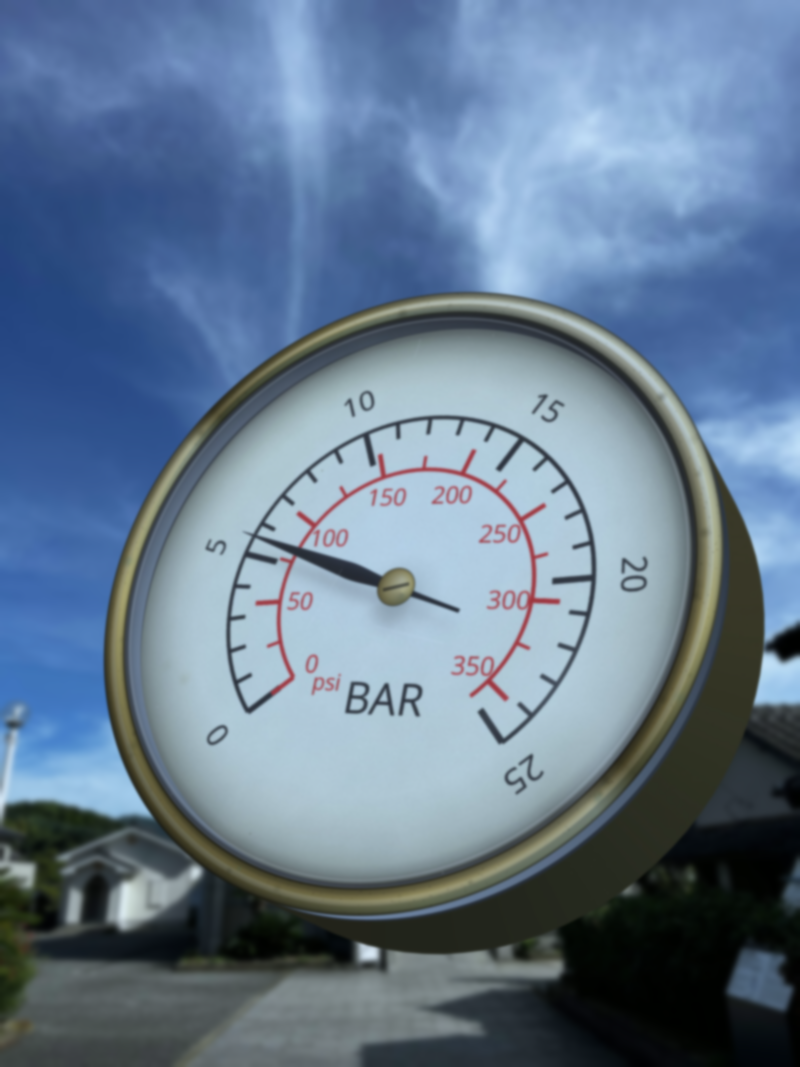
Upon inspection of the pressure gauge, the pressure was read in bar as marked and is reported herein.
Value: 5.5 bar
